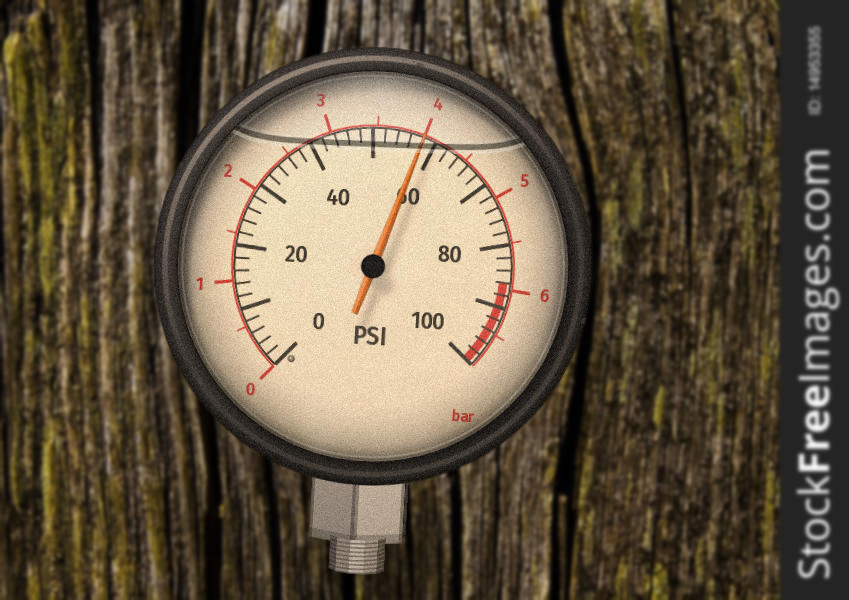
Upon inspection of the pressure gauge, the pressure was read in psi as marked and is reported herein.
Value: 58 psi
